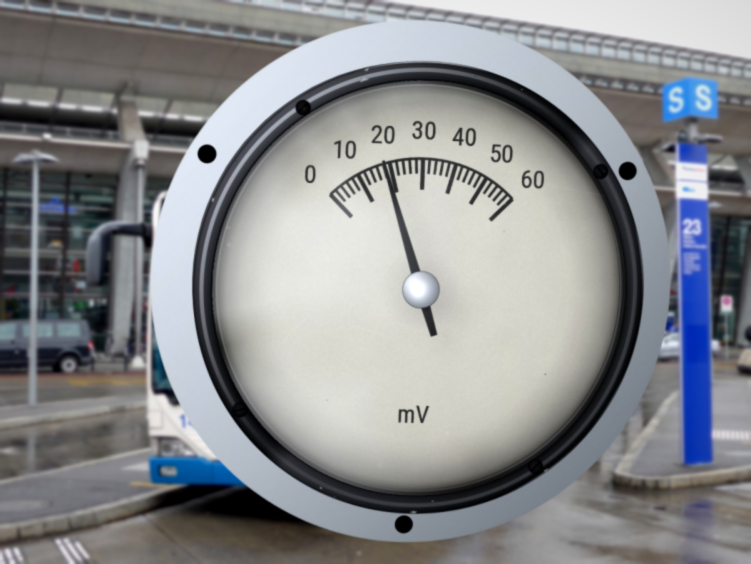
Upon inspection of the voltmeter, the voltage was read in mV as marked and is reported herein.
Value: 18 mV
